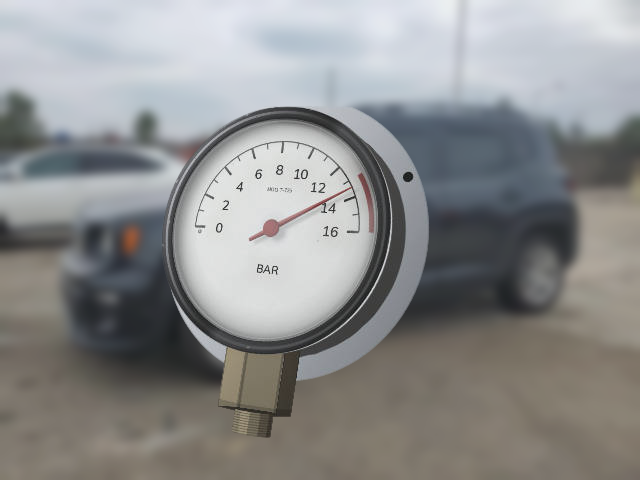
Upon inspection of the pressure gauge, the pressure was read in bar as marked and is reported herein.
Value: 13.5 bar
